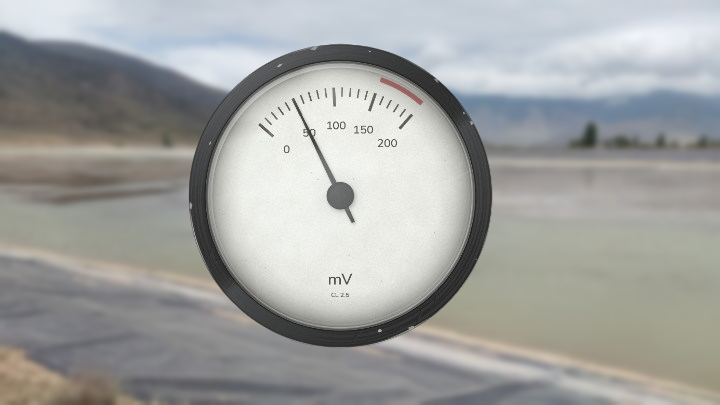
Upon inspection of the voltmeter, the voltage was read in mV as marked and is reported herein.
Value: 50 mV
